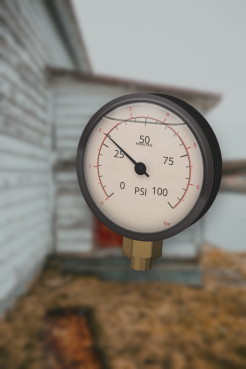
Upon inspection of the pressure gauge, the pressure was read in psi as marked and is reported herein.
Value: 30 psi
